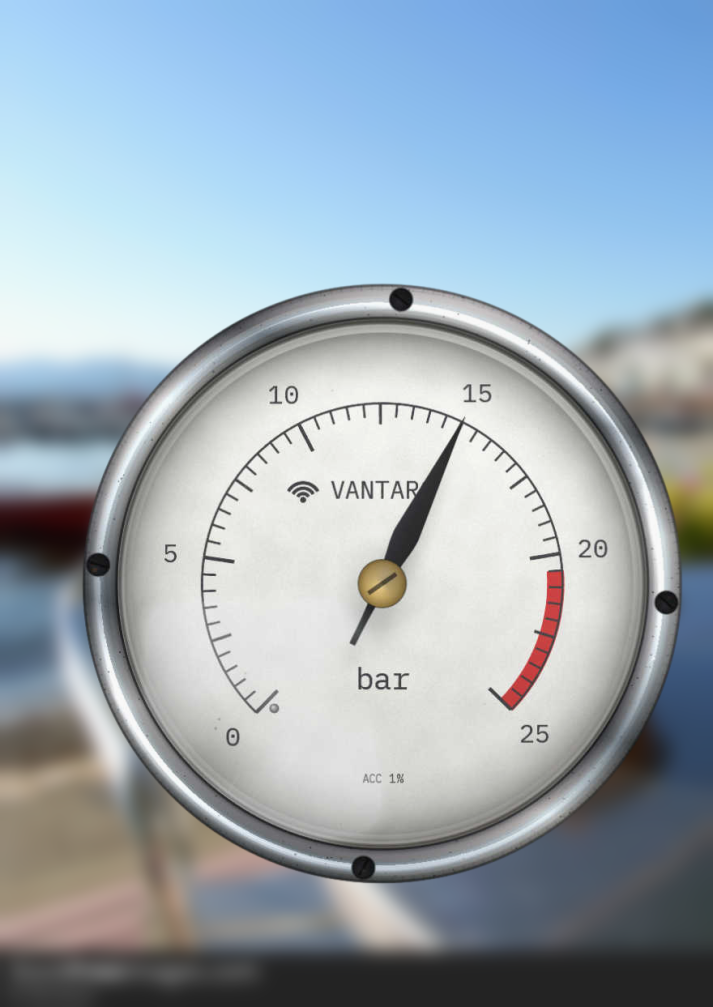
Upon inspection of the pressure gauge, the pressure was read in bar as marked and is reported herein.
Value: 15 bar
